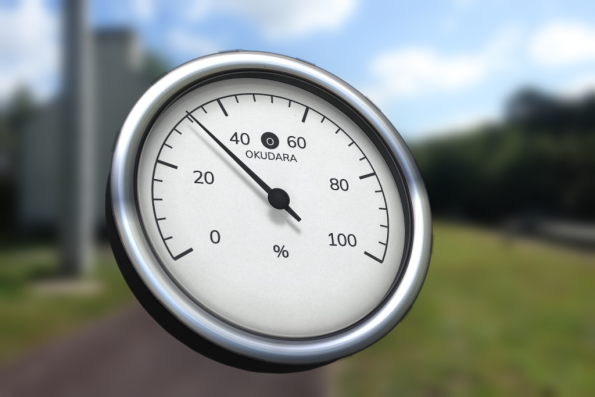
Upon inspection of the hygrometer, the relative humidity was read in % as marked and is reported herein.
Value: 32 %
